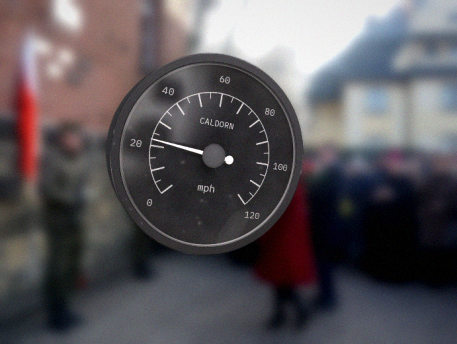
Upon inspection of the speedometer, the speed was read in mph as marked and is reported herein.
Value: 22.5 mph
